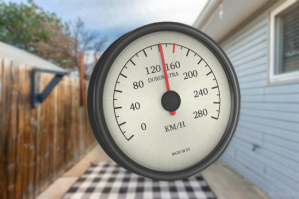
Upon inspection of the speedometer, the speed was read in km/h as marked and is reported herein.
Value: 140 km/h
